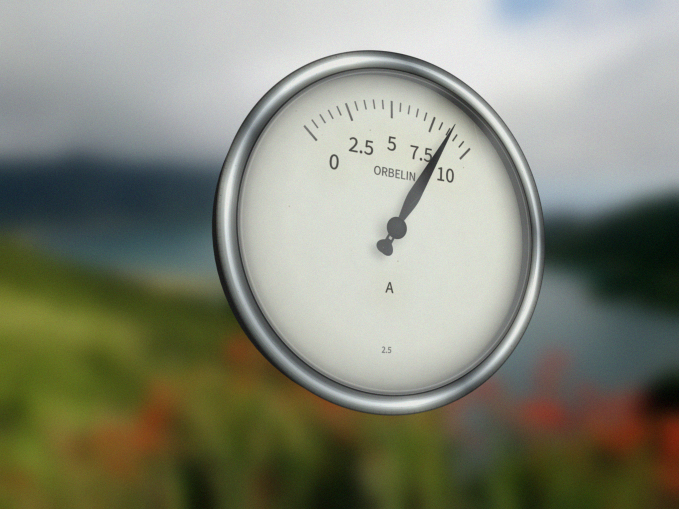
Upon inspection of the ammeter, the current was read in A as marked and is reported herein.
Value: 8.5 A
